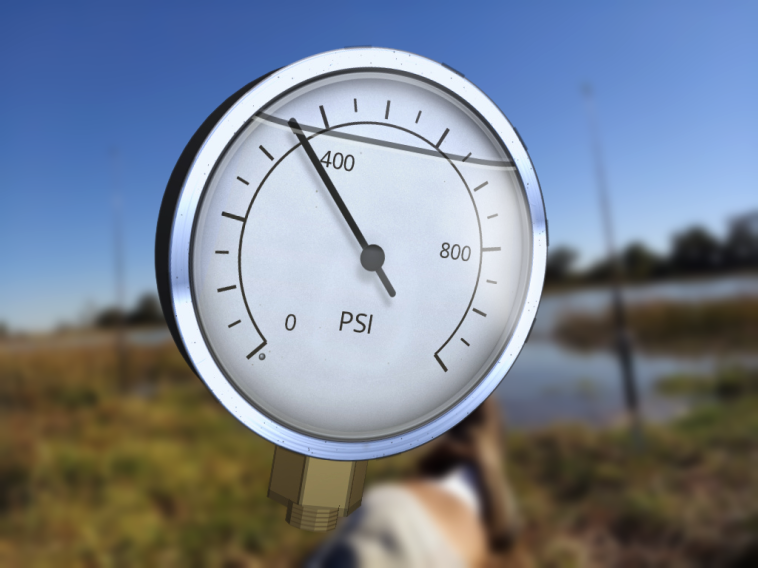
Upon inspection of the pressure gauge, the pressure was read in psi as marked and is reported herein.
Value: 350 psi
